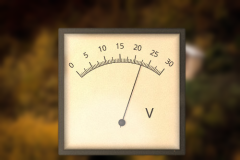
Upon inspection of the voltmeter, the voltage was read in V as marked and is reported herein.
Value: 22.5 V
